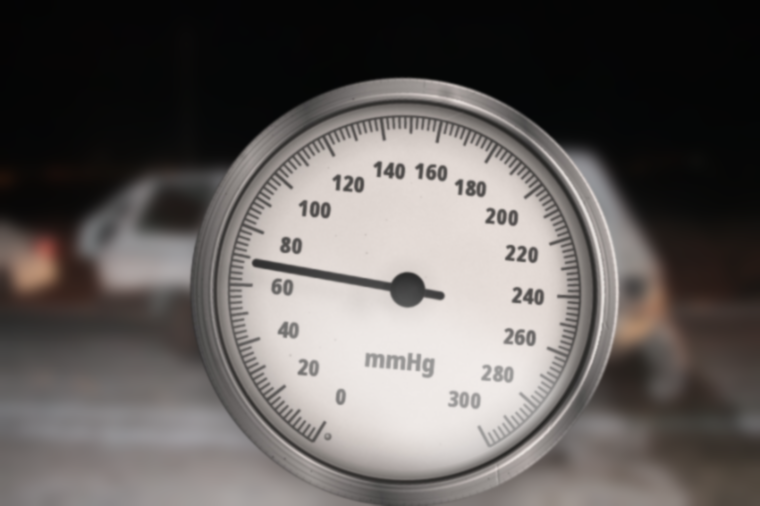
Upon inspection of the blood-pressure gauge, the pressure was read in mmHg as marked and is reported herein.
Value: 68 mmHg
